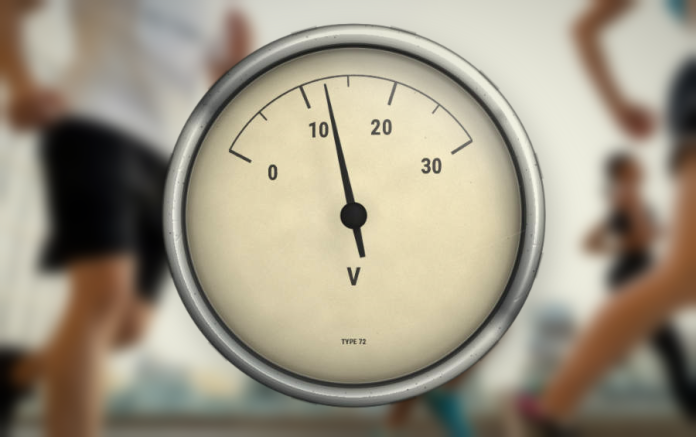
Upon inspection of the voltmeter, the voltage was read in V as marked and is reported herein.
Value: 12.5 V
